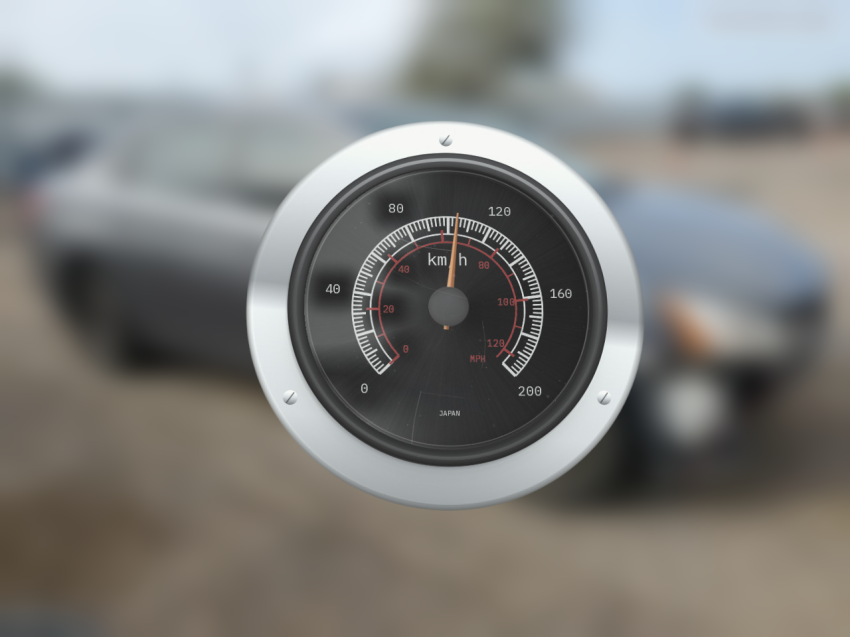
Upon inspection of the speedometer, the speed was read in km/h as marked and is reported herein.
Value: 104 km/h
